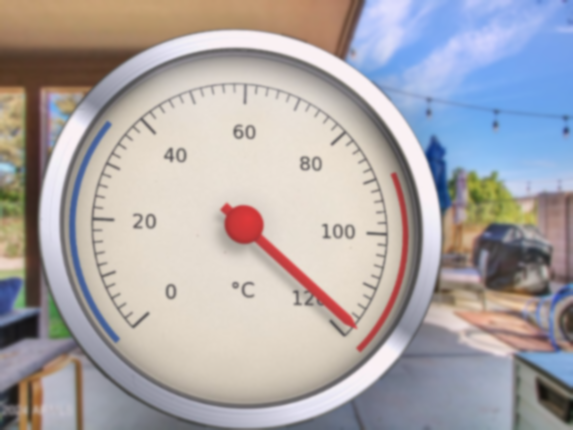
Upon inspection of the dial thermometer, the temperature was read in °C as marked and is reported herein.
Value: 118 °C
